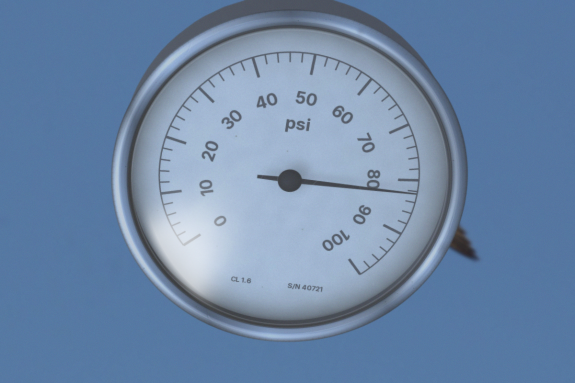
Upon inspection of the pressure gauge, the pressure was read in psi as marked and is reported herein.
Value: 82 psi
